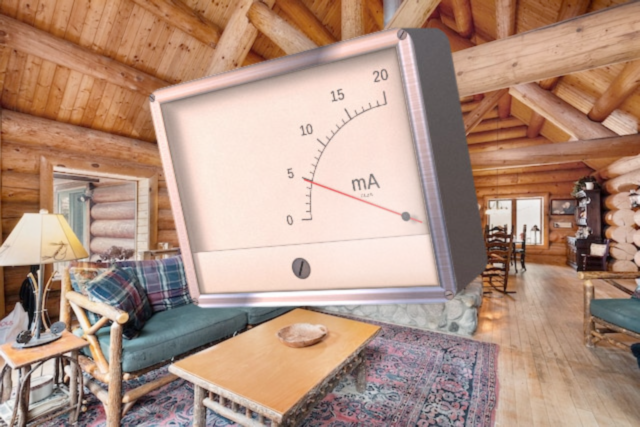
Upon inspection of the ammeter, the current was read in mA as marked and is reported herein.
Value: 5 mA
